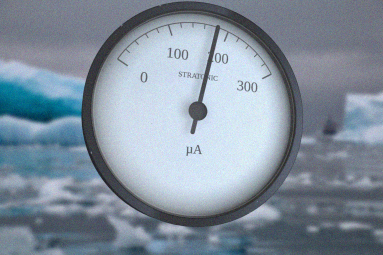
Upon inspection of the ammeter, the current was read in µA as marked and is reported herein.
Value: 180 µA
